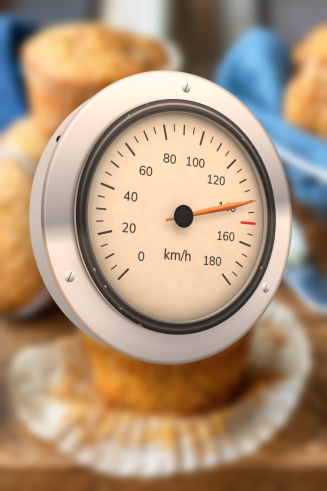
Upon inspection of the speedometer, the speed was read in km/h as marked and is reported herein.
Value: 140 km/h
